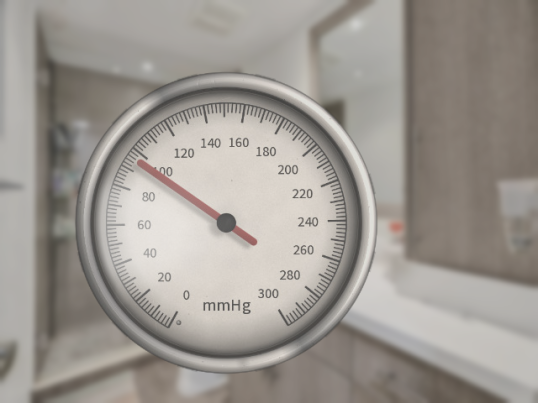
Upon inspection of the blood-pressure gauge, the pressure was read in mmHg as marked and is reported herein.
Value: 96 mmHg
